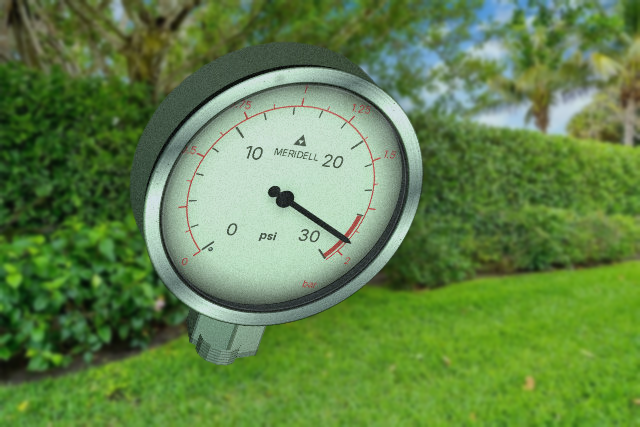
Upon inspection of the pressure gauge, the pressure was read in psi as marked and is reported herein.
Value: 28 psi
